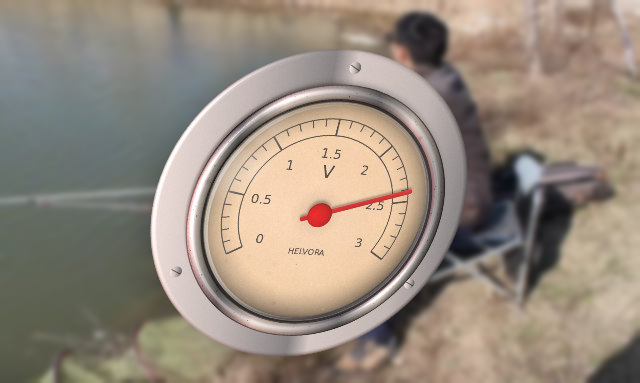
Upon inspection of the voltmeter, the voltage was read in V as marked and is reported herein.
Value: 2.4 V
